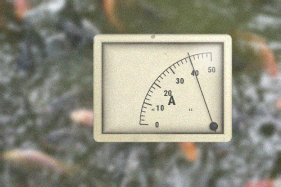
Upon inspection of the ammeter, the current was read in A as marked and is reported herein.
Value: 40 A
